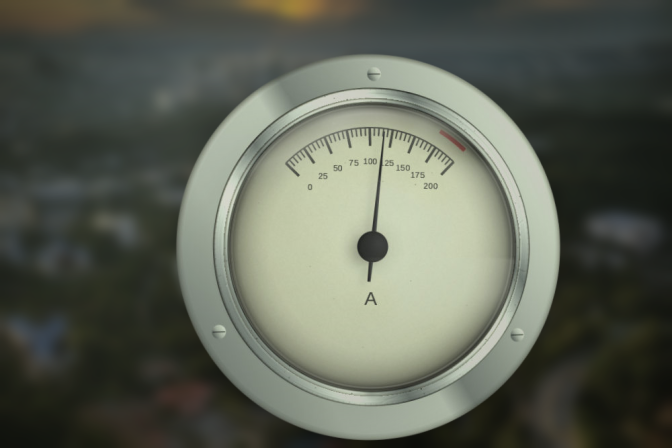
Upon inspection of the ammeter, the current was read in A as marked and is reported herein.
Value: 115 A
